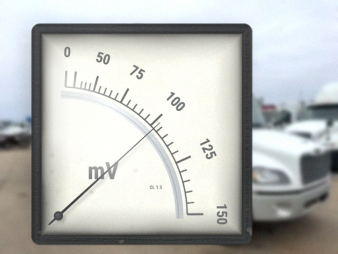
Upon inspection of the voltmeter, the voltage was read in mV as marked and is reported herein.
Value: 102.5 mV
